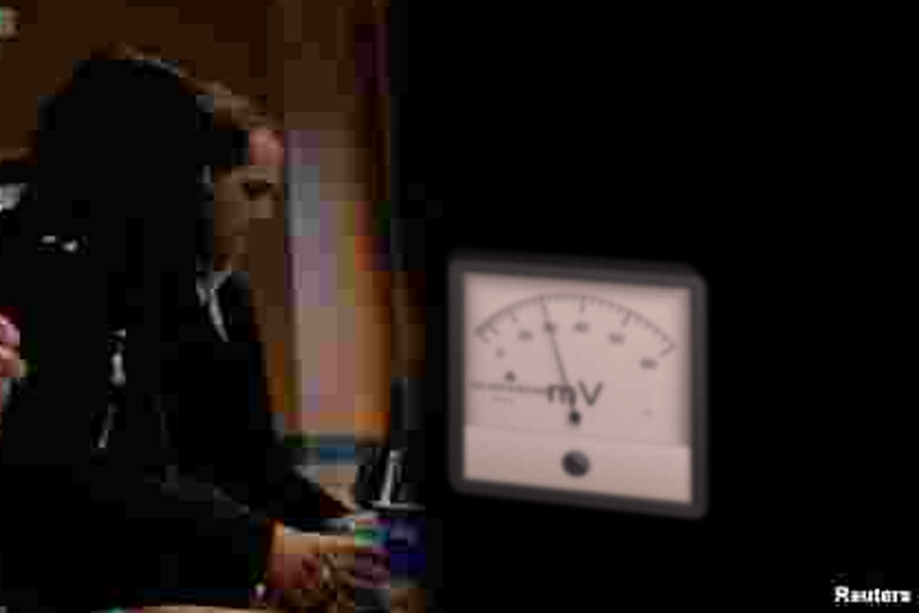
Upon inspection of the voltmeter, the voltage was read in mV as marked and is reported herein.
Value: 30 mV
